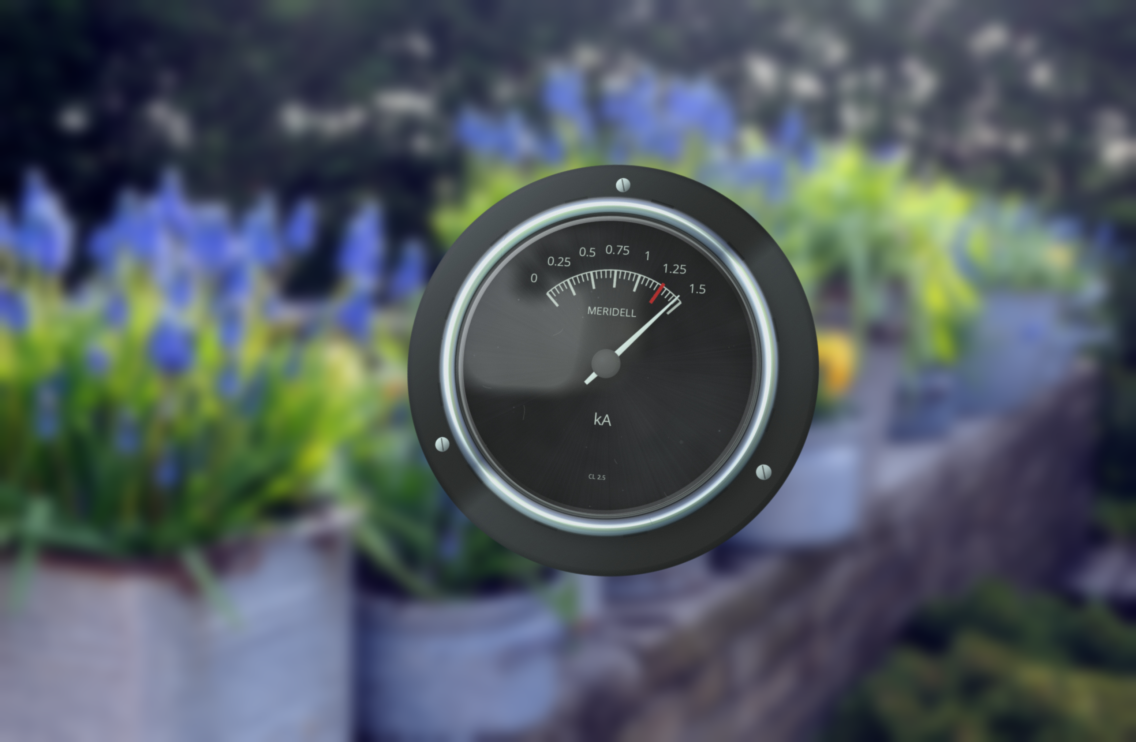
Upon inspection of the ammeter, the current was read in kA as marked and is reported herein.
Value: 1.45 kA
